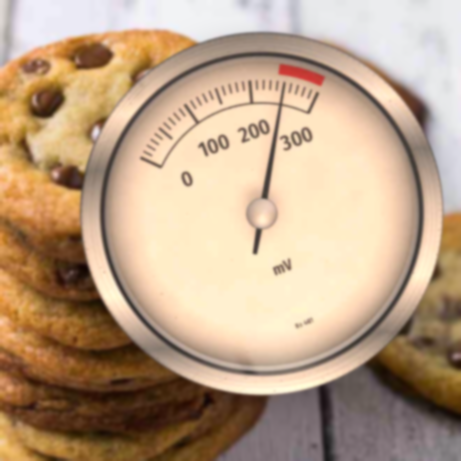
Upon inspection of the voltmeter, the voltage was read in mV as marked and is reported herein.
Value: 250 mV
